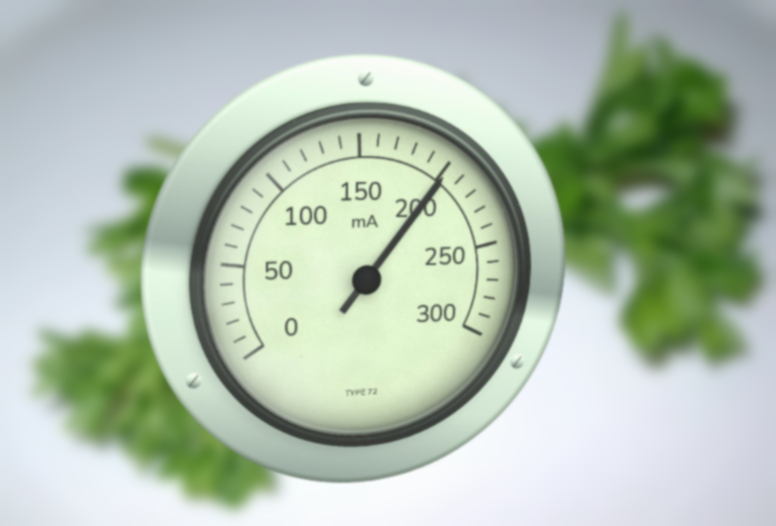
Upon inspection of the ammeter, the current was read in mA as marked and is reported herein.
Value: 200 mA
